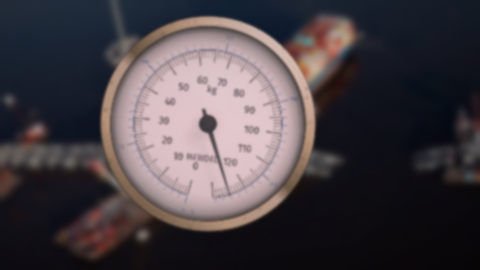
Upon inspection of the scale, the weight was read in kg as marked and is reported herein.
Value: 125 kg
